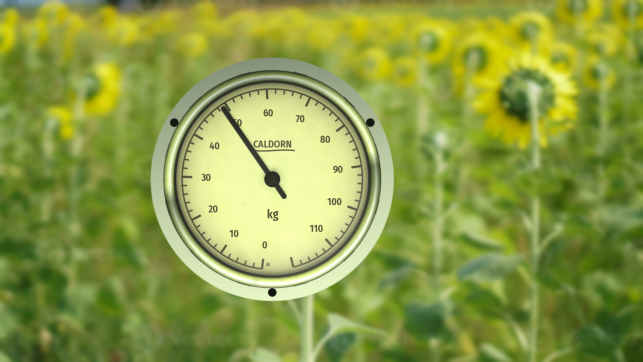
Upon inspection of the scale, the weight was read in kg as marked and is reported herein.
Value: 49 kg
